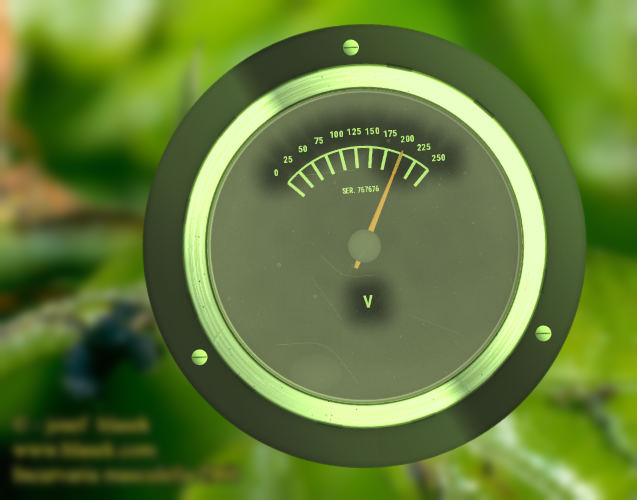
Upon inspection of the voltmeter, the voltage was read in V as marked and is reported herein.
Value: 200 V
